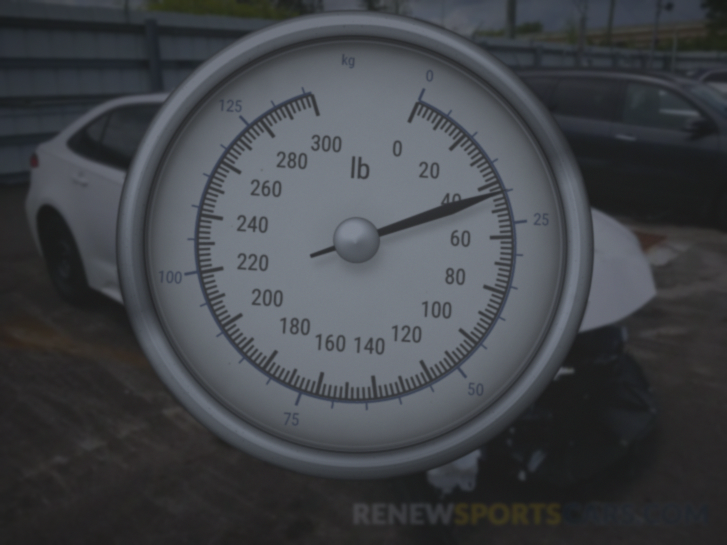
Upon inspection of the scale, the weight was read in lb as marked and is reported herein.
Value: 44 lb
